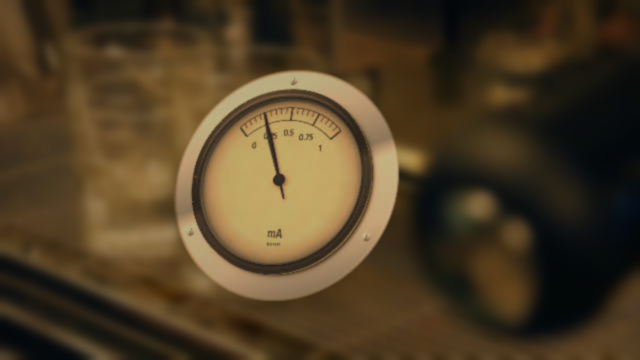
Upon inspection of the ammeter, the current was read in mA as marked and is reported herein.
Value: 0.25 mA
